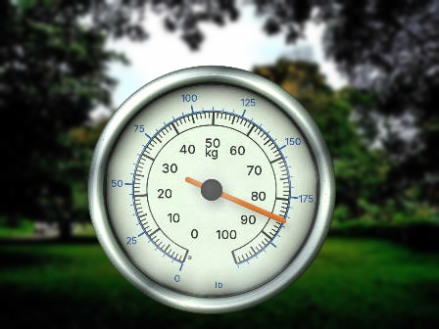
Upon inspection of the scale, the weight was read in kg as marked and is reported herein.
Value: 85 kg
